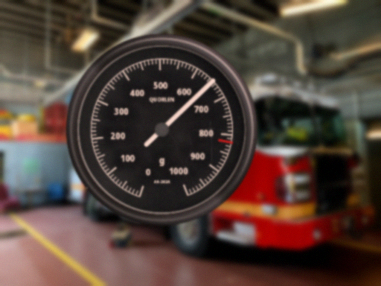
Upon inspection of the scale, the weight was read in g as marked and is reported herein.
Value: 650 g
